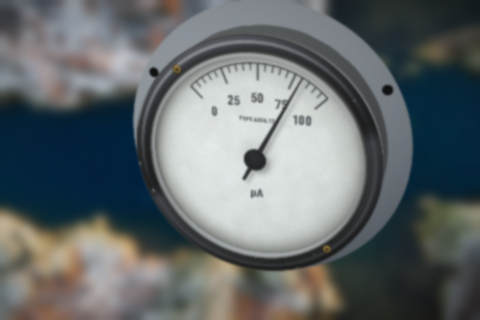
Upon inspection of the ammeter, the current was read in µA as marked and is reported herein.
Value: 80 µA
